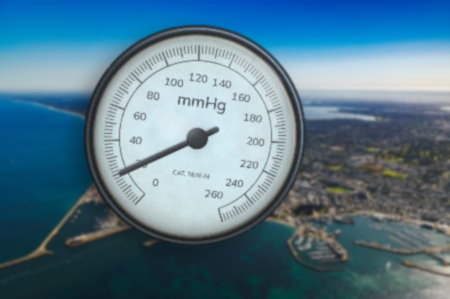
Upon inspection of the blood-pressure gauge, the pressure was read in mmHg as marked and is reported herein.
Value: 20 mmHg
